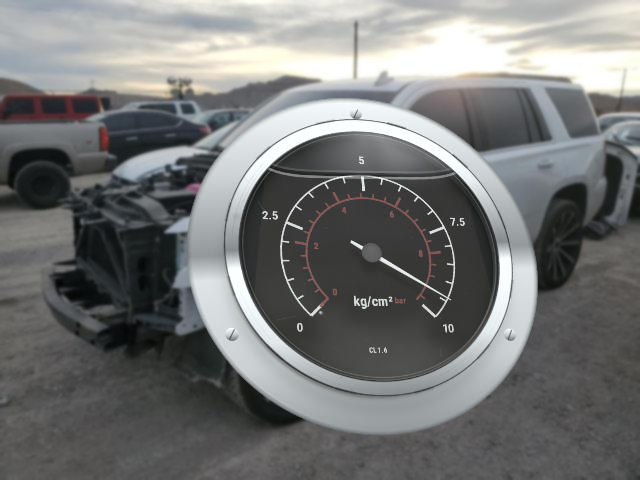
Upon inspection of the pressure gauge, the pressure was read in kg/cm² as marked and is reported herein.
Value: 9.5 kg/cm²
